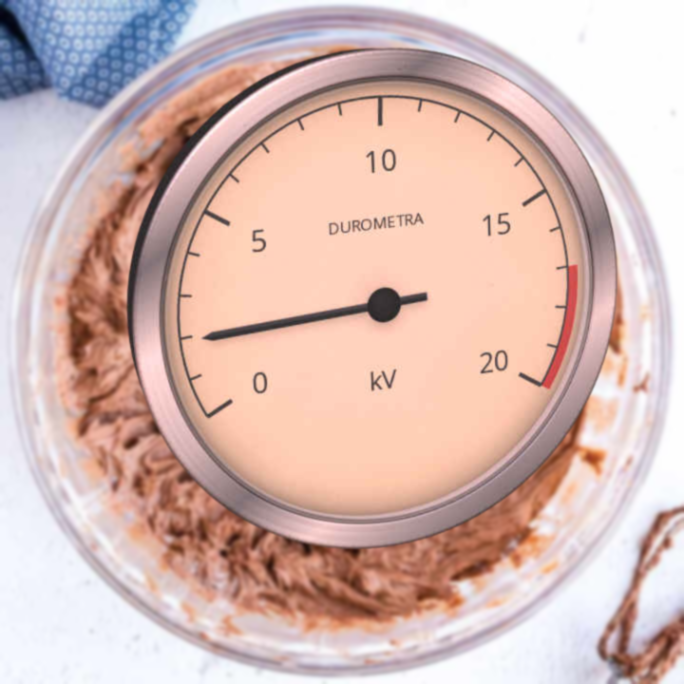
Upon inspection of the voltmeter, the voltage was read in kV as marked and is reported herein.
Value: 2 kV
